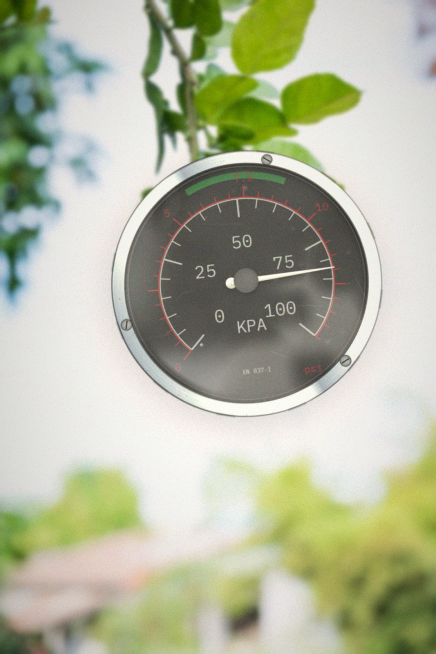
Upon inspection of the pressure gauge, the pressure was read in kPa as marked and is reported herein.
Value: 82.5 kPa
